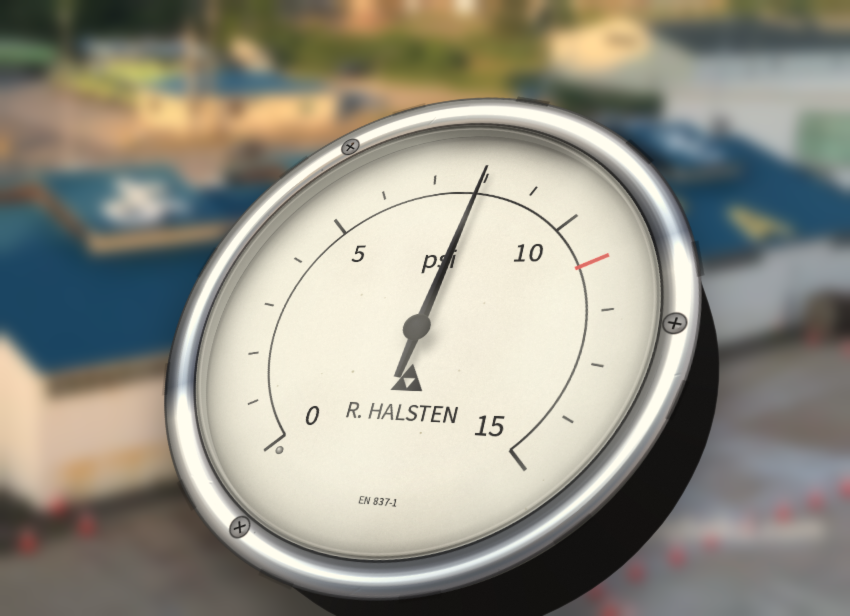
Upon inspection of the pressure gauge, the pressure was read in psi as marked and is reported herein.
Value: 8 psi
